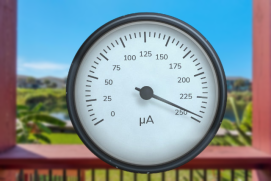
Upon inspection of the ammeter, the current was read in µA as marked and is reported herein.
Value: 245 µA
